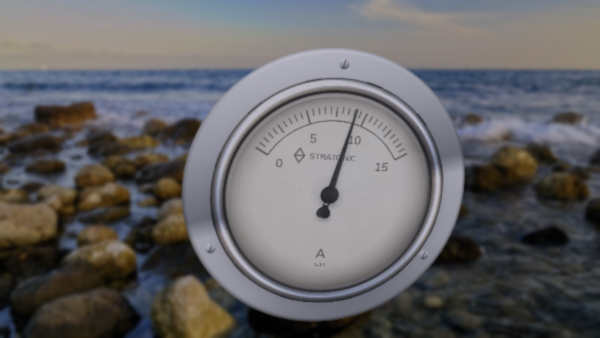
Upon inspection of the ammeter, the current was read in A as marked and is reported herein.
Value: 9 A
